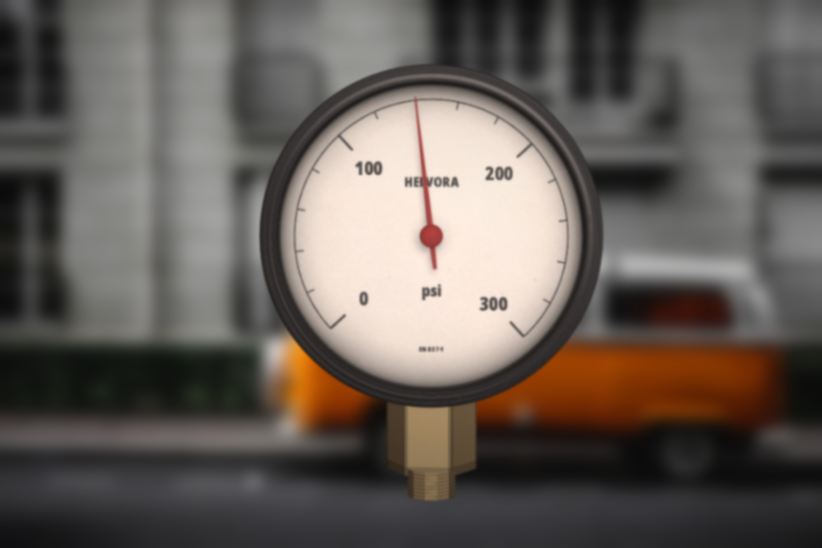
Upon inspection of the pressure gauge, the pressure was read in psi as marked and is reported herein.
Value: 140 psi
